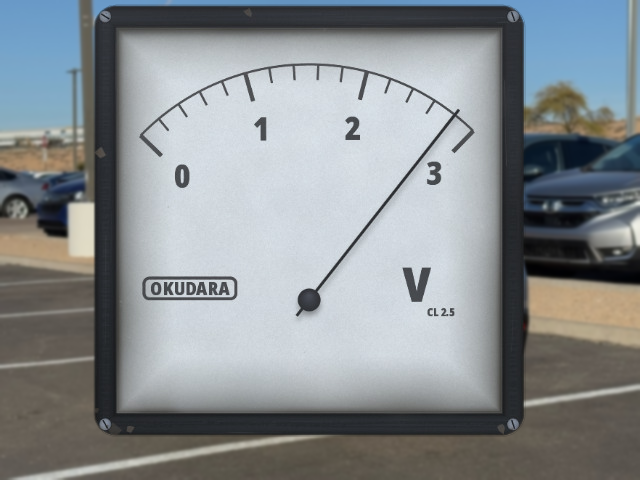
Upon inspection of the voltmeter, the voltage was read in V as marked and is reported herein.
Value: 2.8 V
